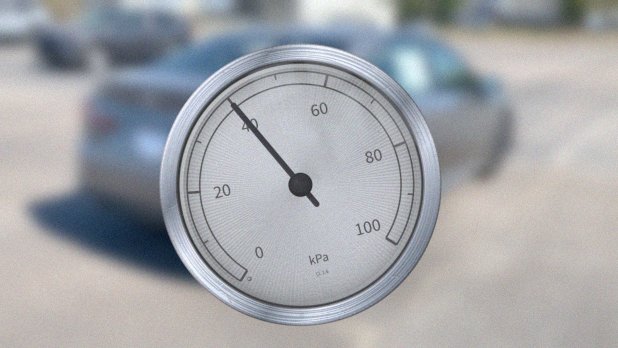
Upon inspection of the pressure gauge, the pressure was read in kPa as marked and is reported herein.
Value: 40 kPa
